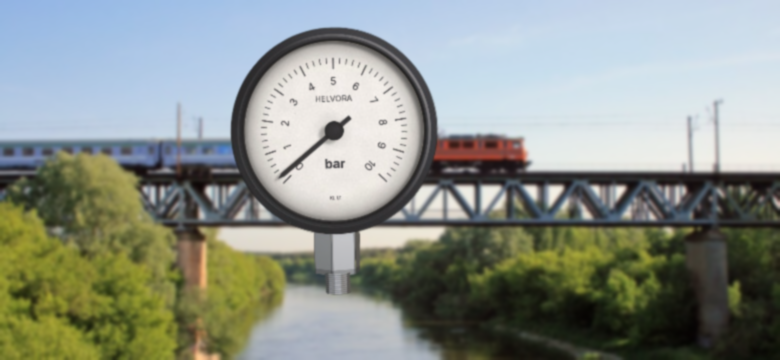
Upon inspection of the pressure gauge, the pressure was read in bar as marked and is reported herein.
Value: 0.2 bar
